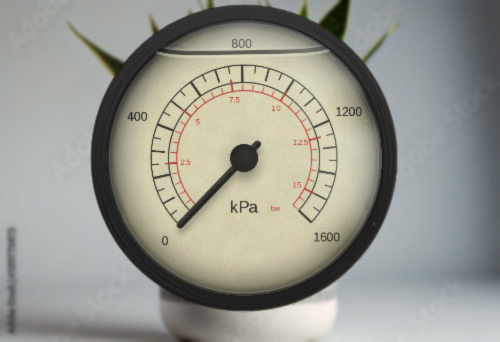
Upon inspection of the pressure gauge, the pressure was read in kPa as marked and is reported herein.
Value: 0 kPa
